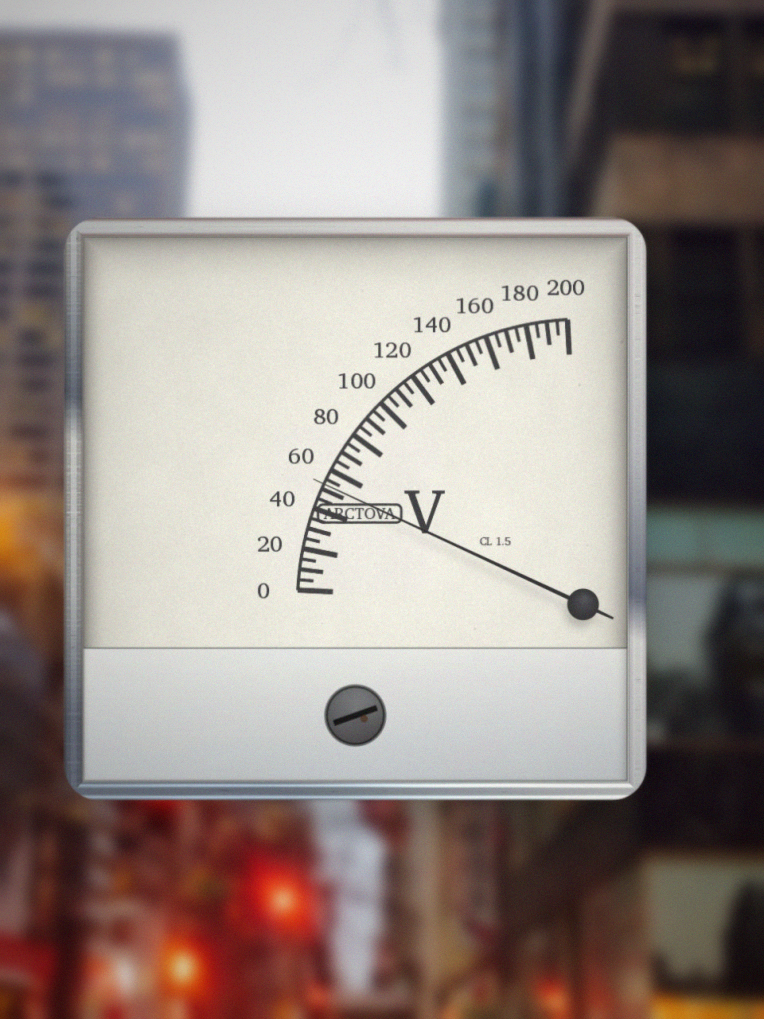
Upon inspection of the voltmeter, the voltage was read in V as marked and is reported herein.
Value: 52.5 V
